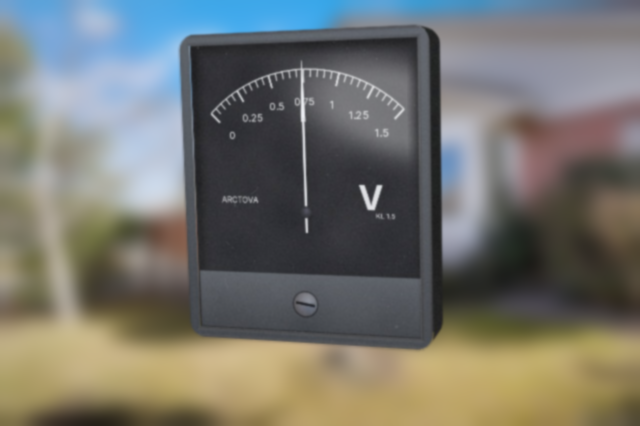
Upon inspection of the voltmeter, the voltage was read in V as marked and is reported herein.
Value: 0.75 V
